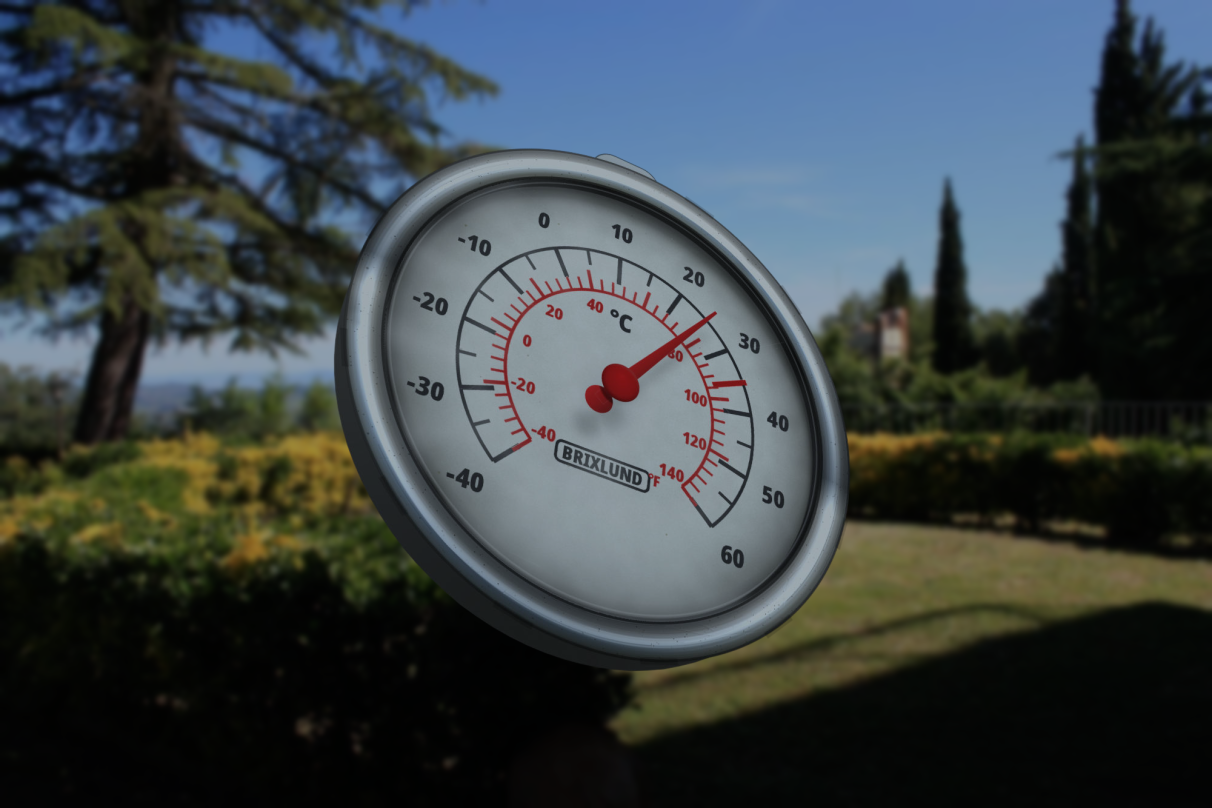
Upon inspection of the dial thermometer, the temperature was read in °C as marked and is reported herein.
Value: 25 °C
